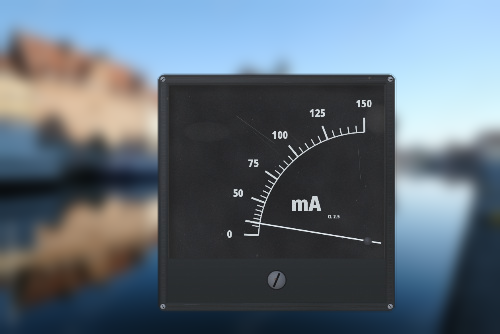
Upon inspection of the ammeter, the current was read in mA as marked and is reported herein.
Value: 25 mA
